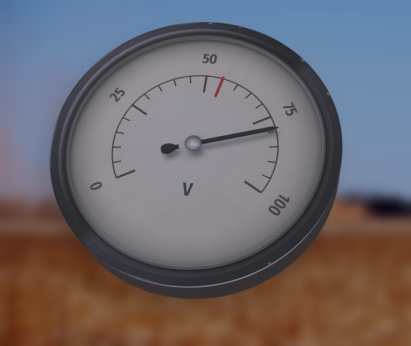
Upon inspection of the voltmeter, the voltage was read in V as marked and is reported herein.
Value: 80 V
